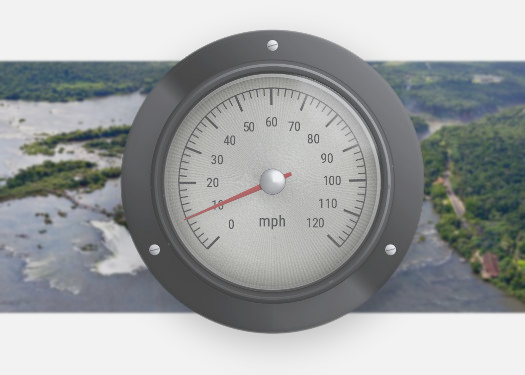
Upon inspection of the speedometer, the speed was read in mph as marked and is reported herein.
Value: 10 mph
